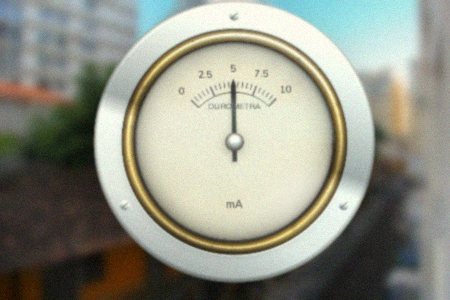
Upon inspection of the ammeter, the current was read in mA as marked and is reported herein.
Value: 5 mA
